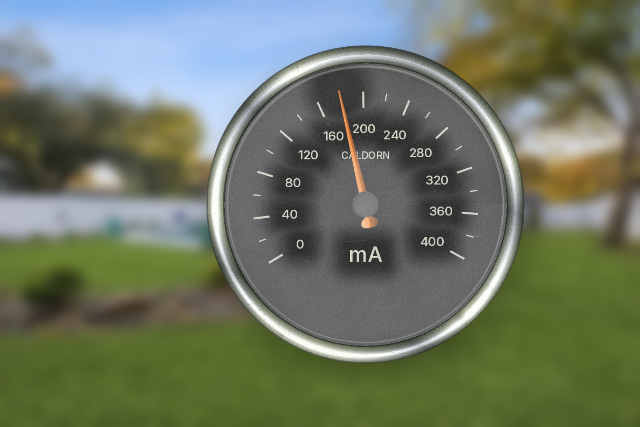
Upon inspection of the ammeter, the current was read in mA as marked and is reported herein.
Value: 180 mA
